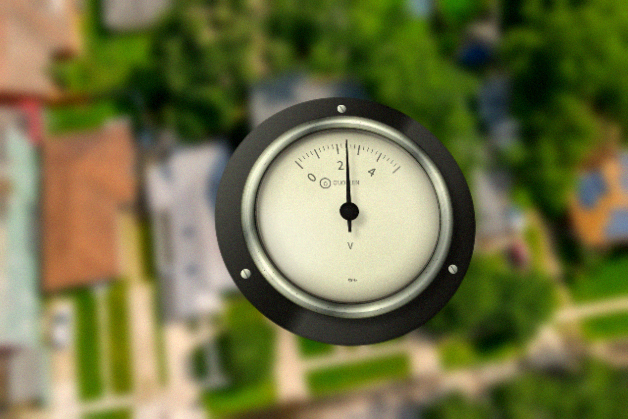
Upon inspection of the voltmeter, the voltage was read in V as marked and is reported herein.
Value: 2.4 V
